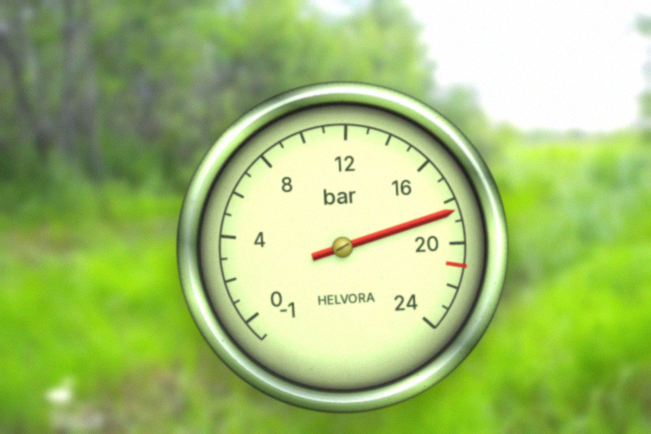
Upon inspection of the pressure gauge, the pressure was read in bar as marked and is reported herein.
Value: 18.5 bar
